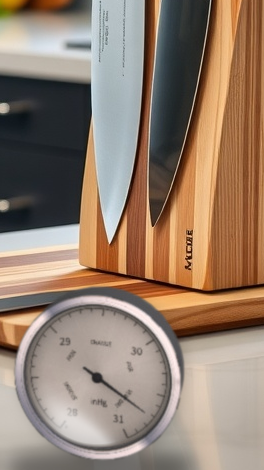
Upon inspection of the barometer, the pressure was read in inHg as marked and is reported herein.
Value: 30.7 inHg
